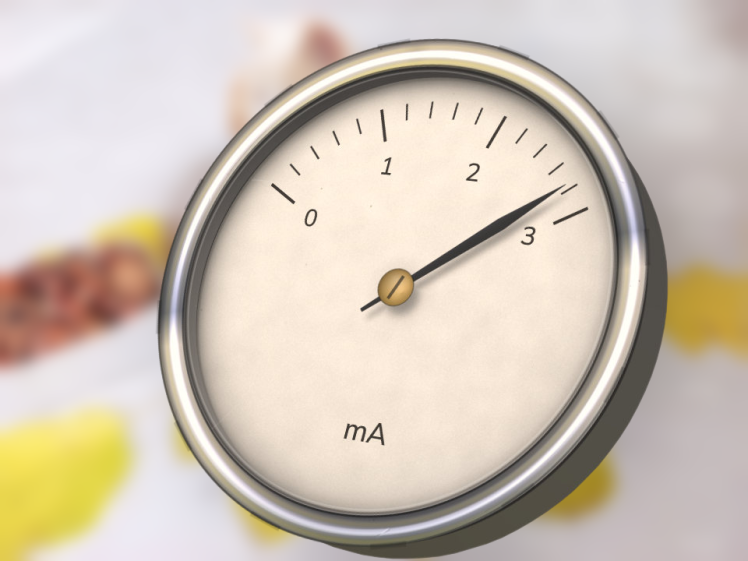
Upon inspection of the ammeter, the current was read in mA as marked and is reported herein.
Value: 2.8 mA
